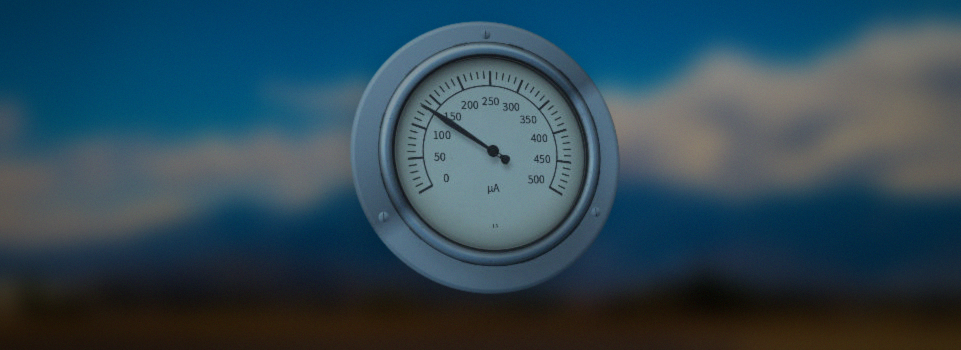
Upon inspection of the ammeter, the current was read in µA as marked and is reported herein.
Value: 130 µA
